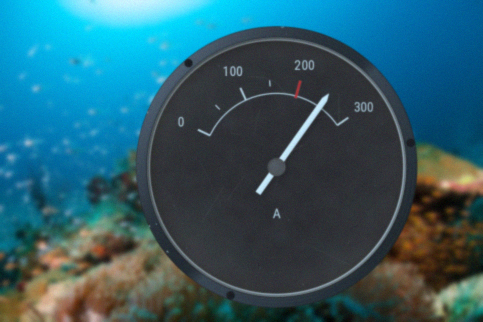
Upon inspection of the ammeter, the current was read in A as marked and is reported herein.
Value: 250 A
